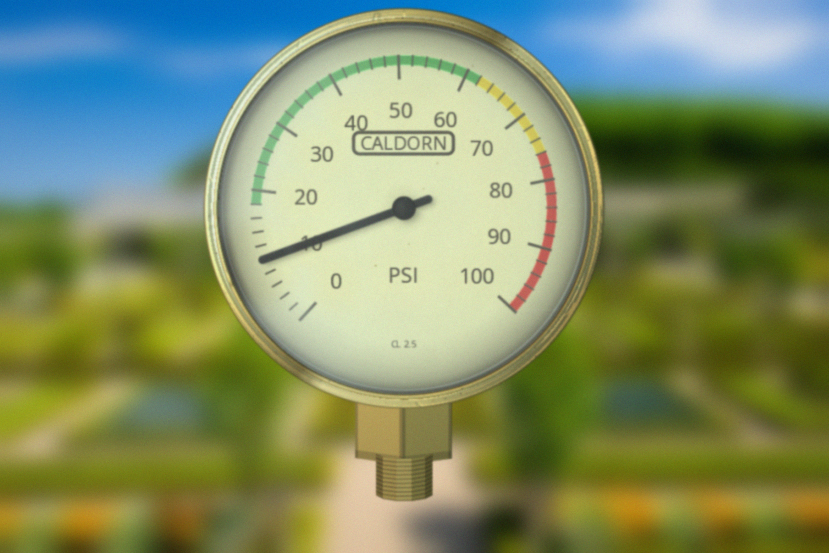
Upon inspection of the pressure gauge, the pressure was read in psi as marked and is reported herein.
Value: 10 psi
